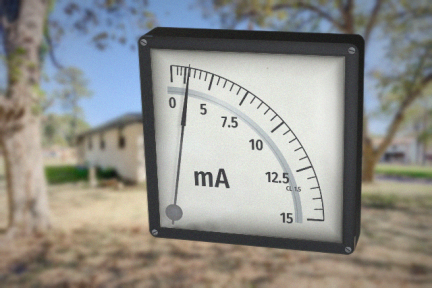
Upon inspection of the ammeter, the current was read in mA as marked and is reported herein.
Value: 3 mA
